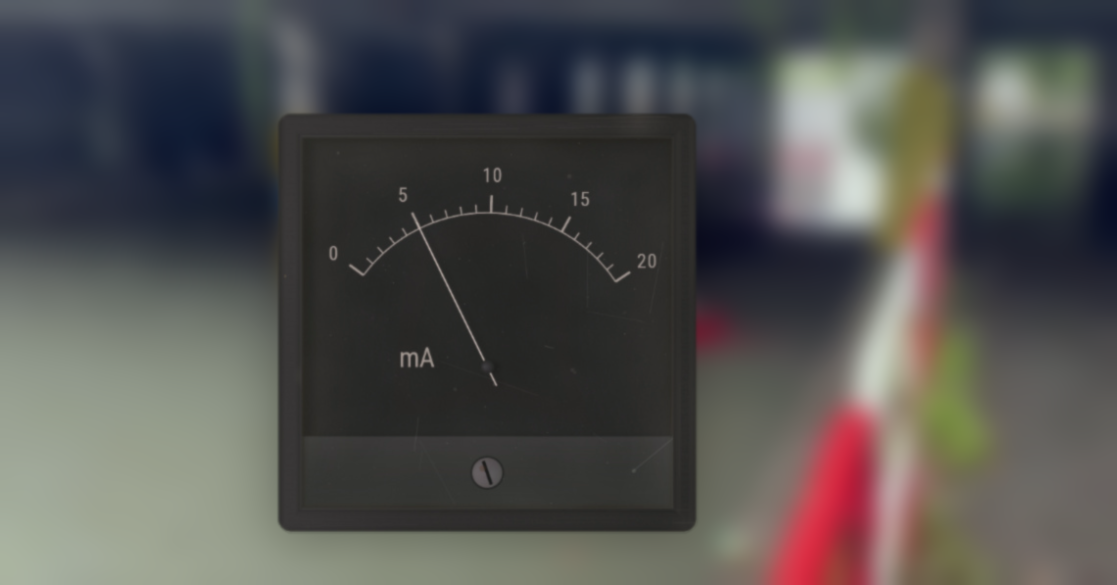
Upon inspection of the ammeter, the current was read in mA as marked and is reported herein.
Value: 5 mA
